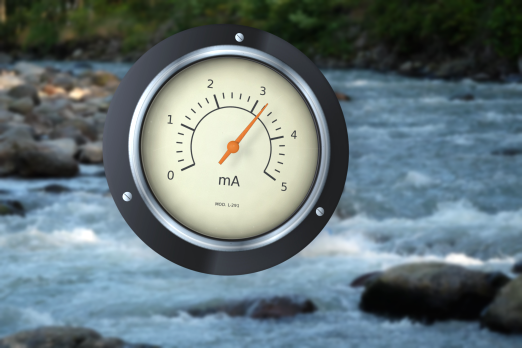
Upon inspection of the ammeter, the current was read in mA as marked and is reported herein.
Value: 3.2 mA
